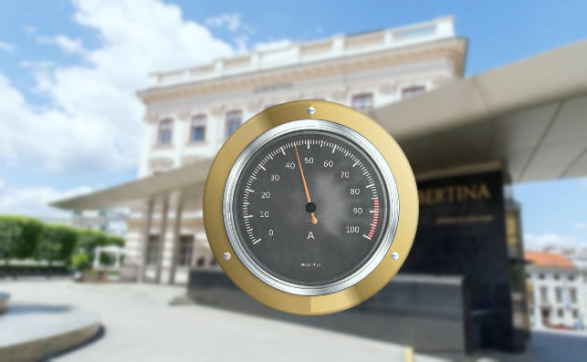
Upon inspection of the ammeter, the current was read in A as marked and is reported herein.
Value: 45 A
